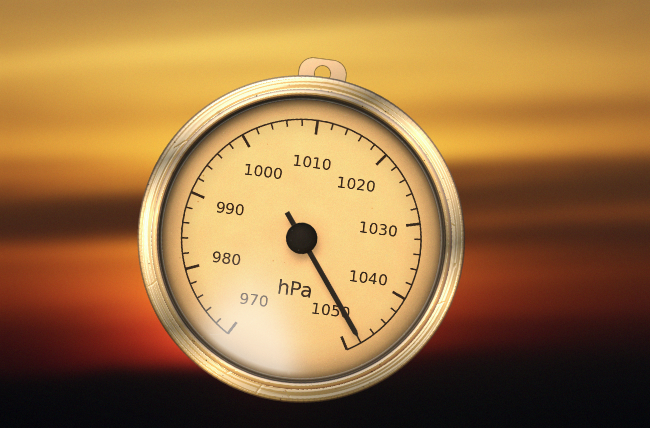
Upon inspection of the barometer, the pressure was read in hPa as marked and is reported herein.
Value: 1048 hPa
